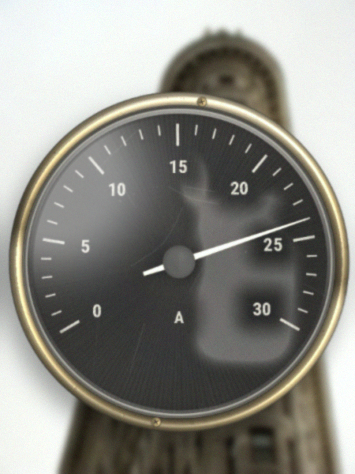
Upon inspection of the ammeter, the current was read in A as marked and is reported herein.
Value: 24 A
